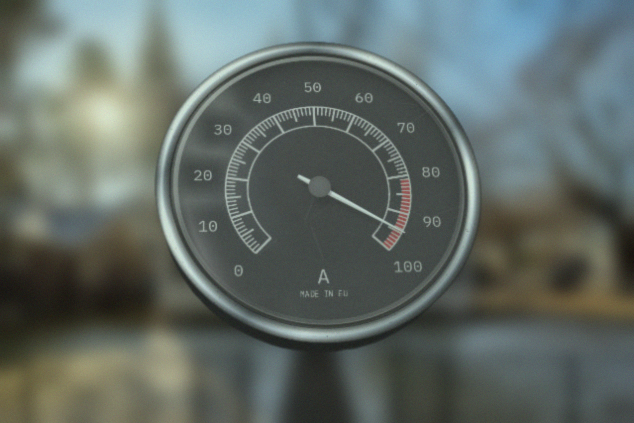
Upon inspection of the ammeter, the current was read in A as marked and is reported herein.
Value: 95 A
